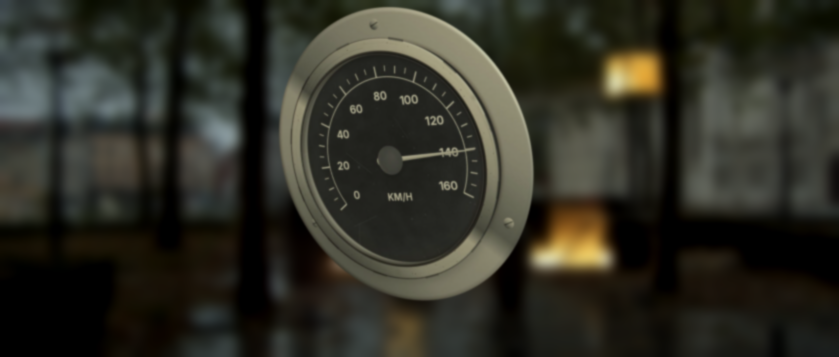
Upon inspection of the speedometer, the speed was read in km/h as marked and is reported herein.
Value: 140 km/h
